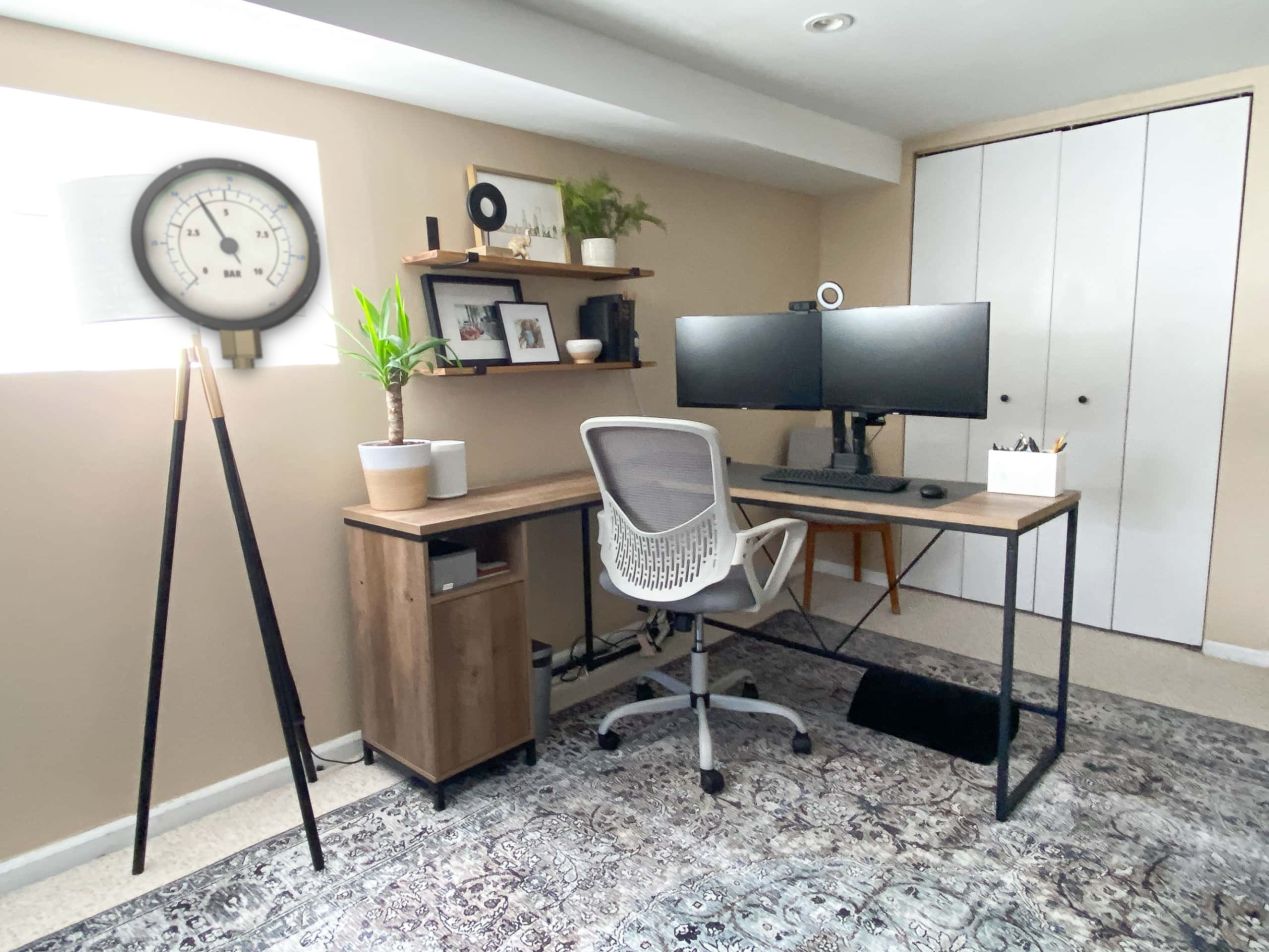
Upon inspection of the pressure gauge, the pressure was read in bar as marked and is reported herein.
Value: 4 bar
